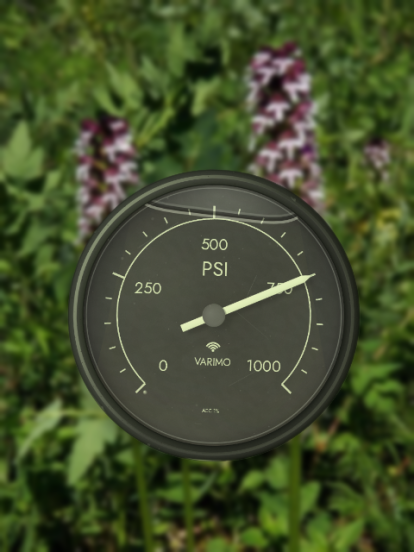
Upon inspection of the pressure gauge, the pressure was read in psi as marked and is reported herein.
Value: 750 psi
